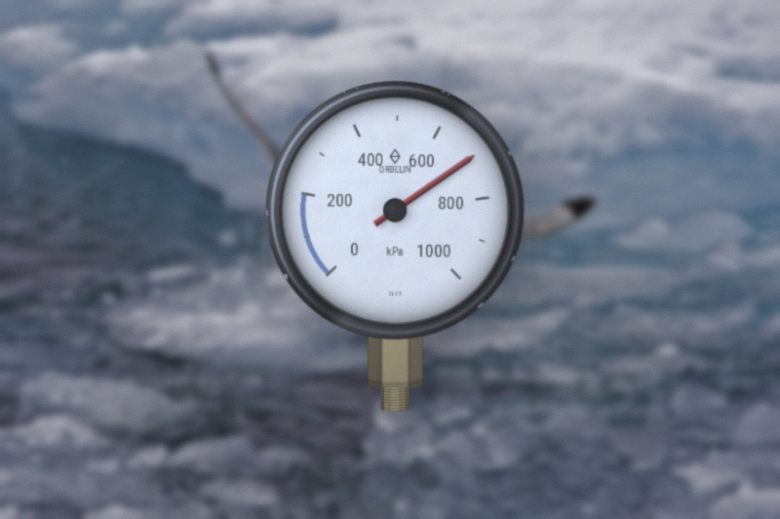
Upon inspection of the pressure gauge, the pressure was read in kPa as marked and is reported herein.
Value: 700 kPa
